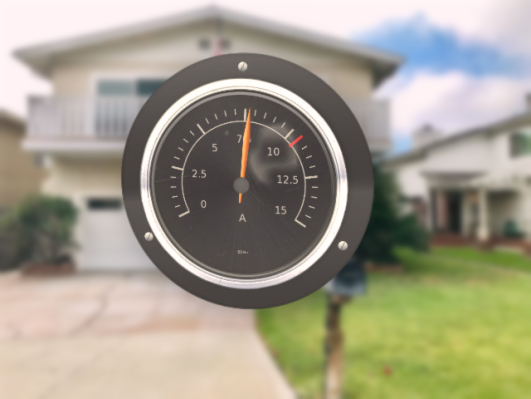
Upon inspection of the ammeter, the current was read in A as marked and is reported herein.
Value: 7.75 A
